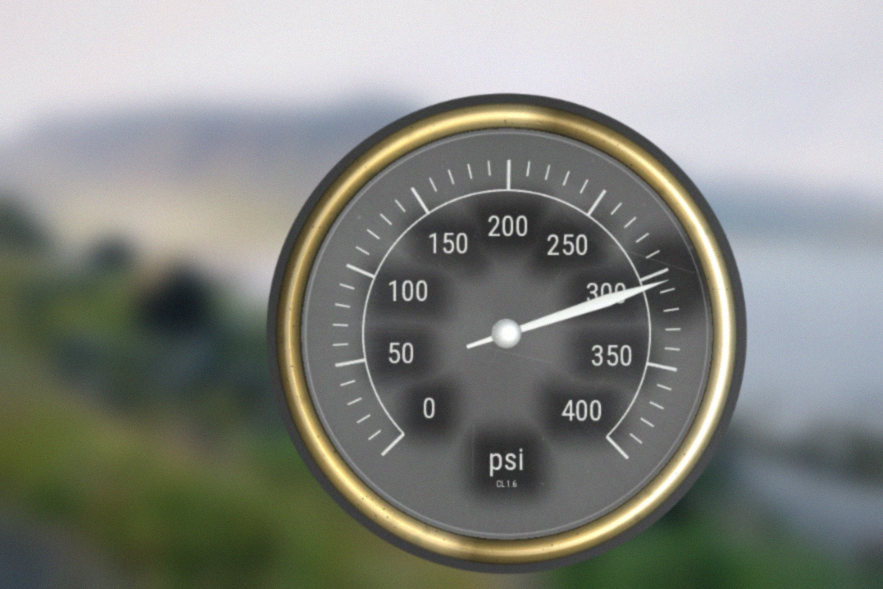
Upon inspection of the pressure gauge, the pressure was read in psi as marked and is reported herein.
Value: 305 psi
